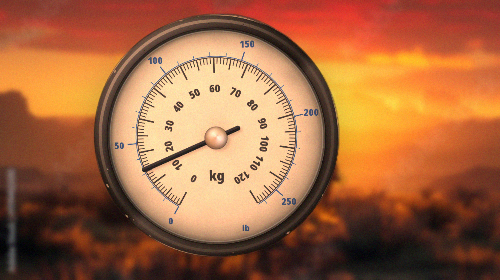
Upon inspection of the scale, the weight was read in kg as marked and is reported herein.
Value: 15 kg
